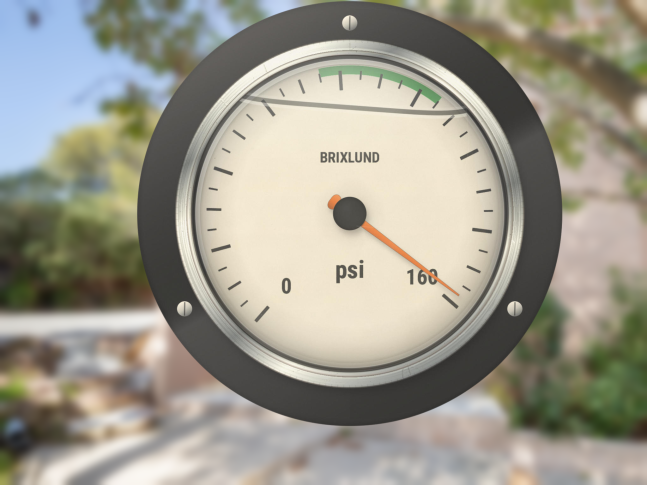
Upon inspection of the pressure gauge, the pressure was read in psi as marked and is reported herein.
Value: 157.5 psi
